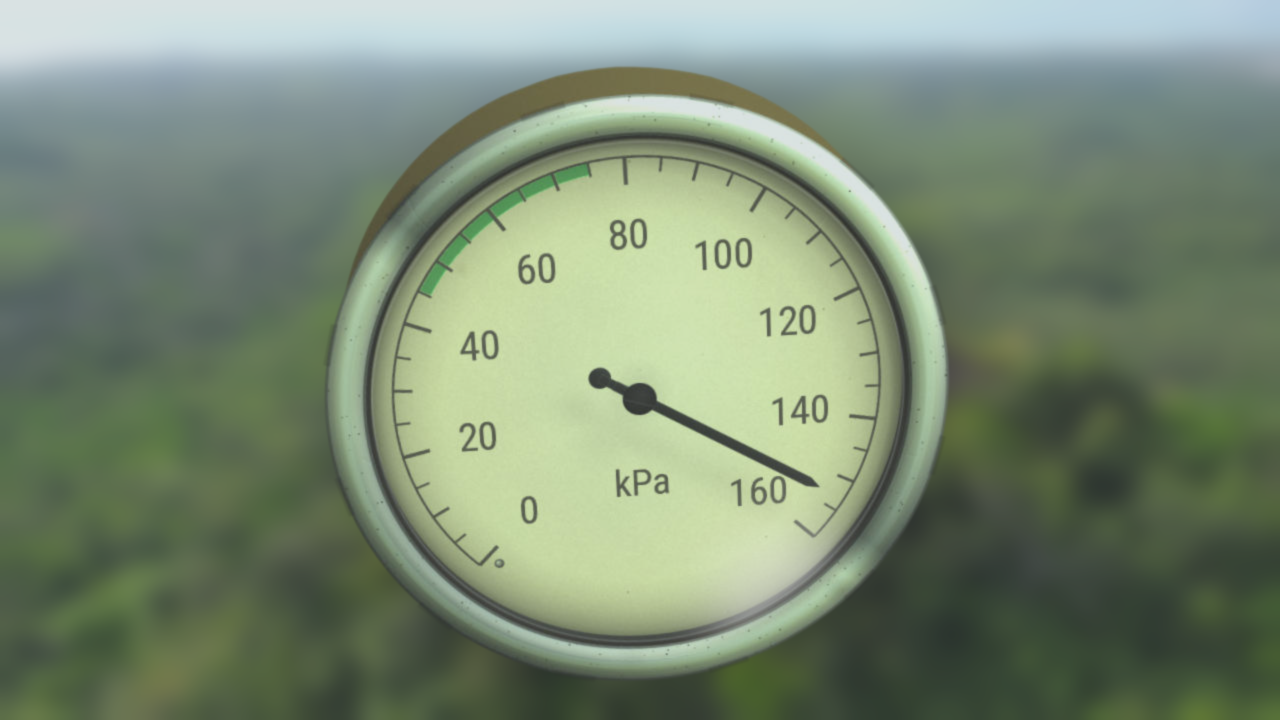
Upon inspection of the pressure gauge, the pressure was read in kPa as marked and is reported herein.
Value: 152.5 kPa
